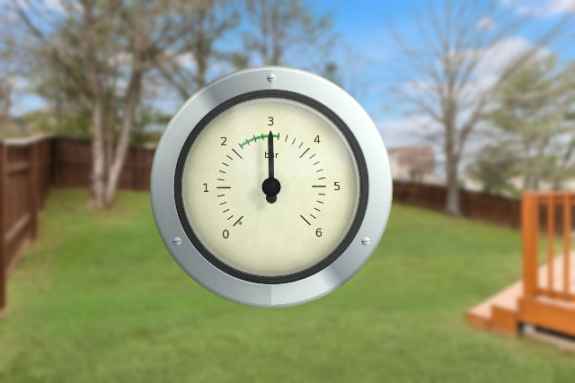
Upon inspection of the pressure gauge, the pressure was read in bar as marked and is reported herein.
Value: 3 bar
